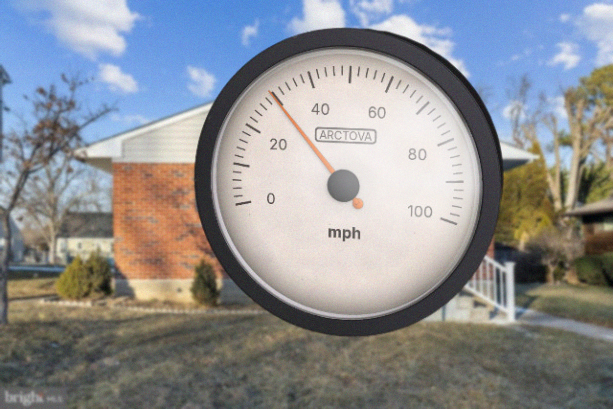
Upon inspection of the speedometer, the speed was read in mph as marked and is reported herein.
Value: 30 mph
